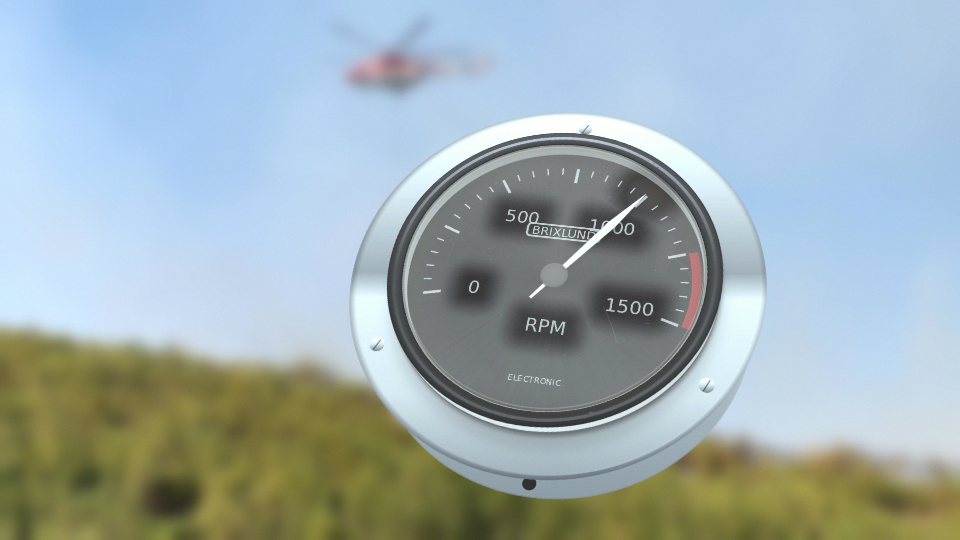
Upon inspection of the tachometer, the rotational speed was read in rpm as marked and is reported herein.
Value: 1000 rpm
